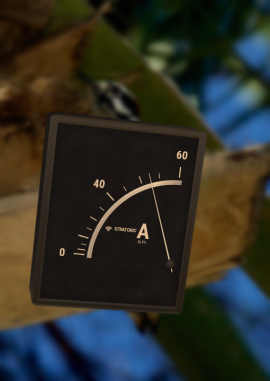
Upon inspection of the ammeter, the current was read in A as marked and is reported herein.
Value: 52.5 A
